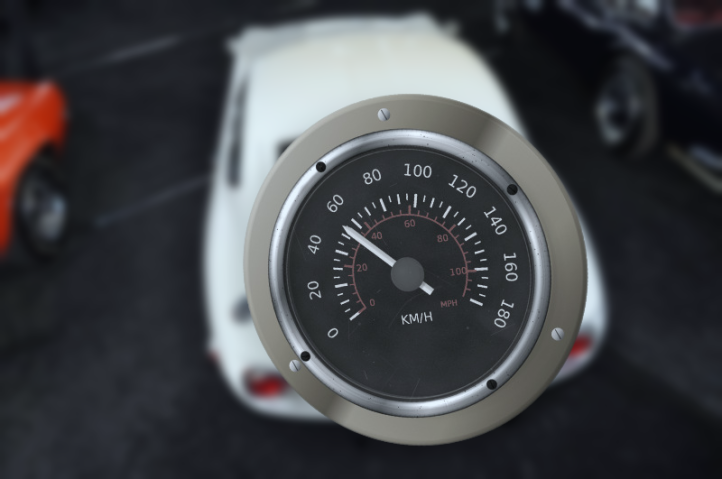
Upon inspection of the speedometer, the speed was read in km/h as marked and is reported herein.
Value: 55 km/h
